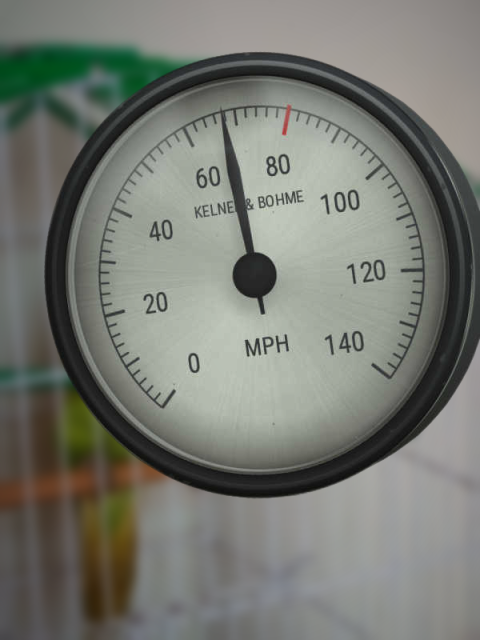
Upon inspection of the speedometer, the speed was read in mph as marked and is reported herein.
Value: 68 mph
